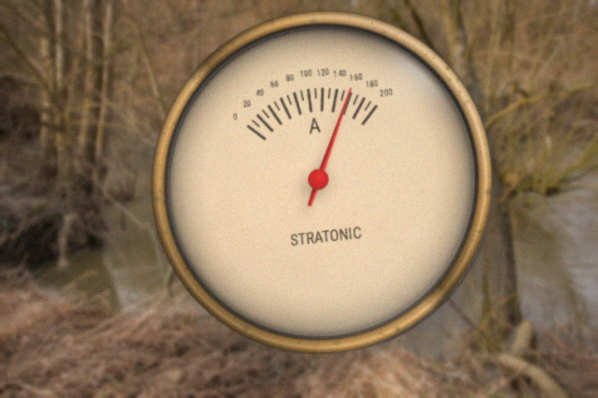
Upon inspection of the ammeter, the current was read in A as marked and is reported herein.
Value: 160 A
